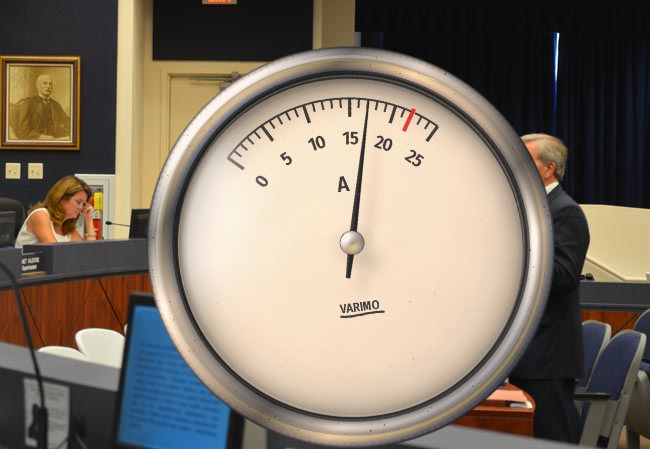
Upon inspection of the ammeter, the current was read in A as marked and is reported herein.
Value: 17 A
